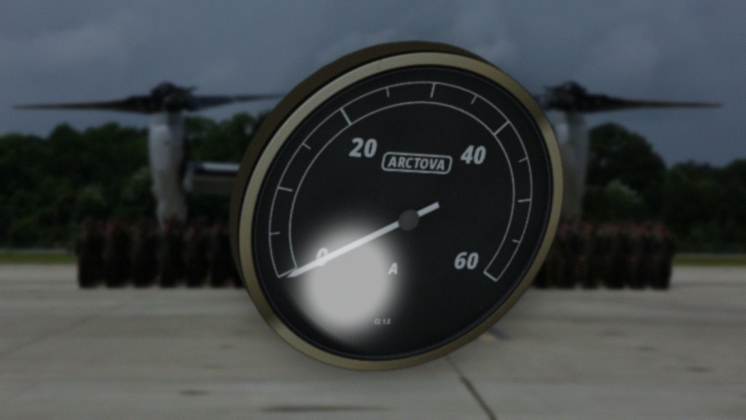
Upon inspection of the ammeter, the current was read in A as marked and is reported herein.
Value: 0 A
